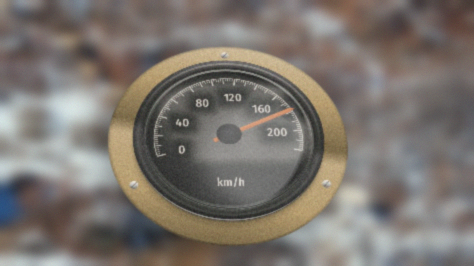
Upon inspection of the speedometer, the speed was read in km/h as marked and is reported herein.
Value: 180 km/h
